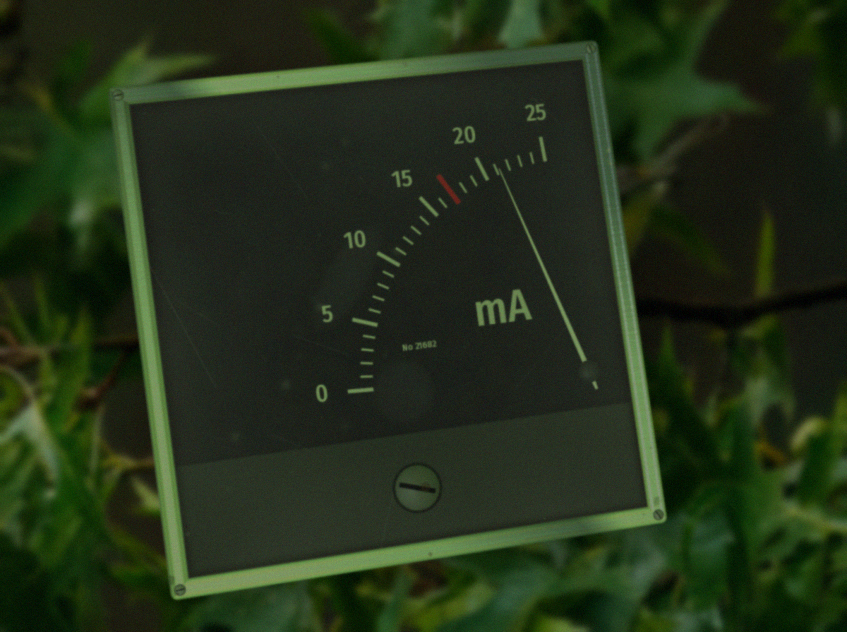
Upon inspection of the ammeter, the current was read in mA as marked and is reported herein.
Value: 21 mA
